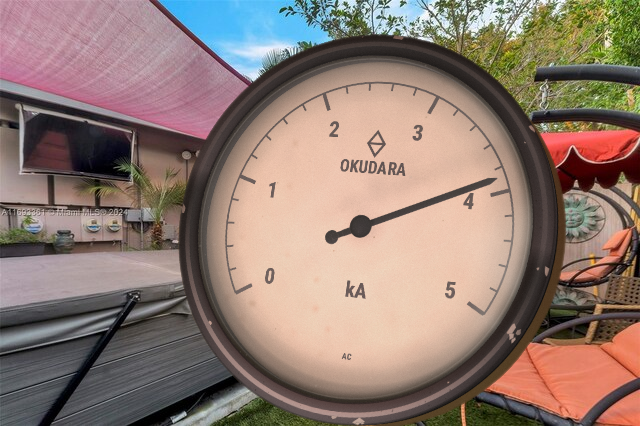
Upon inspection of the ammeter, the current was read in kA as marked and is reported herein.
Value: 3.9 kA
